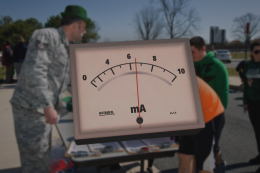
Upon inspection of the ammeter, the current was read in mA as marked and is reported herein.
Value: 6.5 mA
